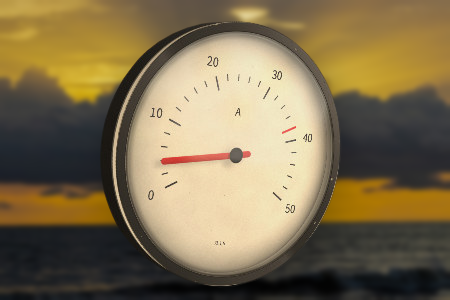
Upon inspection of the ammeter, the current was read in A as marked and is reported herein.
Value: 4 A
